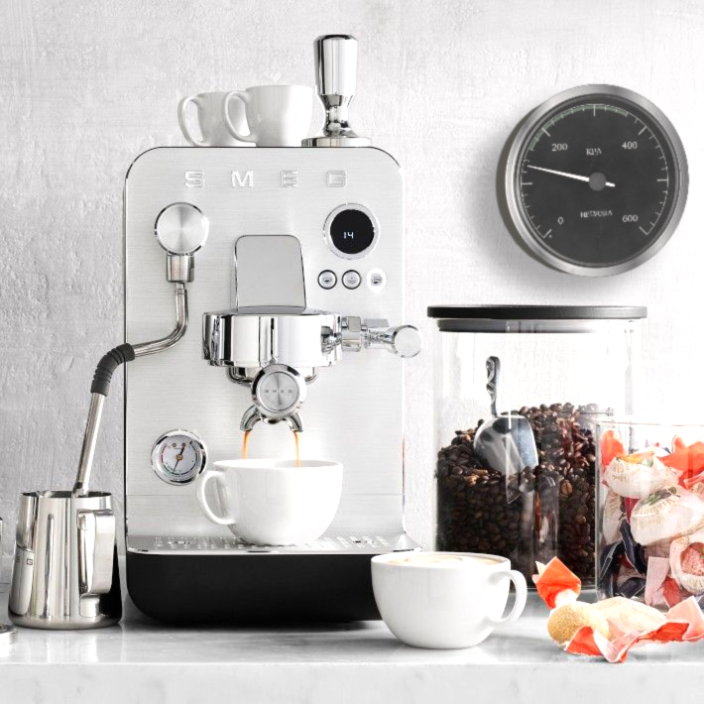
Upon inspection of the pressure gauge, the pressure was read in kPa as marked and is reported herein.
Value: 130 kPa
